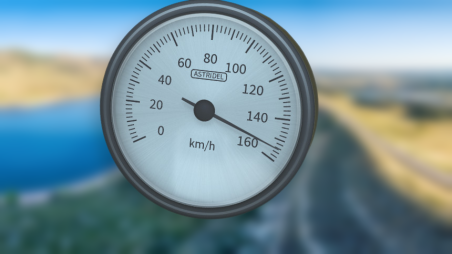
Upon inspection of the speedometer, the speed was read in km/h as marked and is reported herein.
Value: 154 km/h
